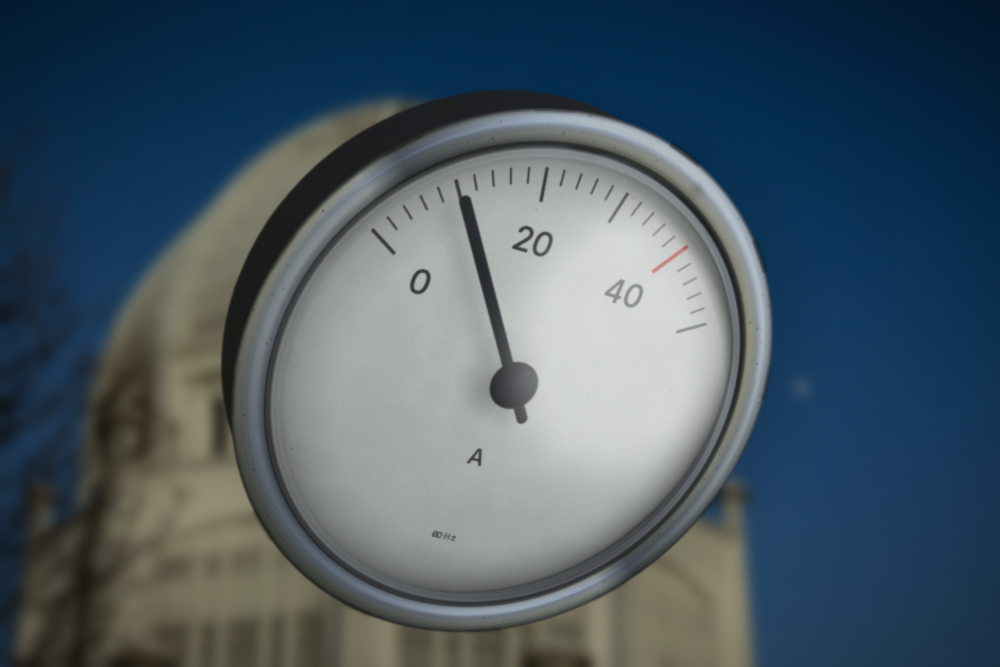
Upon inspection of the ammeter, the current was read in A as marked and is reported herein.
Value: 10 A
